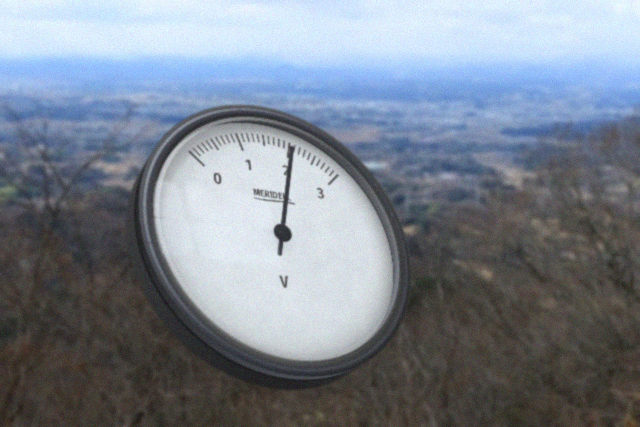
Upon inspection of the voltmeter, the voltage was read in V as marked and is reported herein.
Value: 2 V
